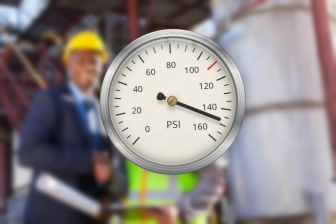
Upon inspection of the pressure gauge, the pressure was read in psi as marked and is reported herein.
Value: 147.5 psi
